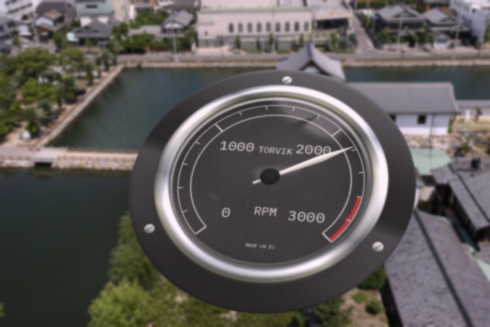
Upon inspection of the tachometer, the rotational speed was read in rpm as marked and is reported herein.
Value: 2200 rpm
